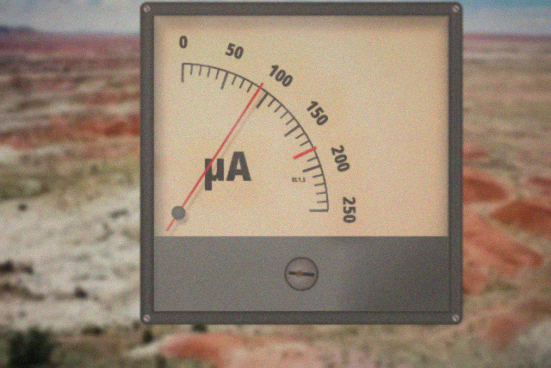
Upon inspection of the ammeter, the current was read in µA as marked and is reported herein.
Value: 90 µA
